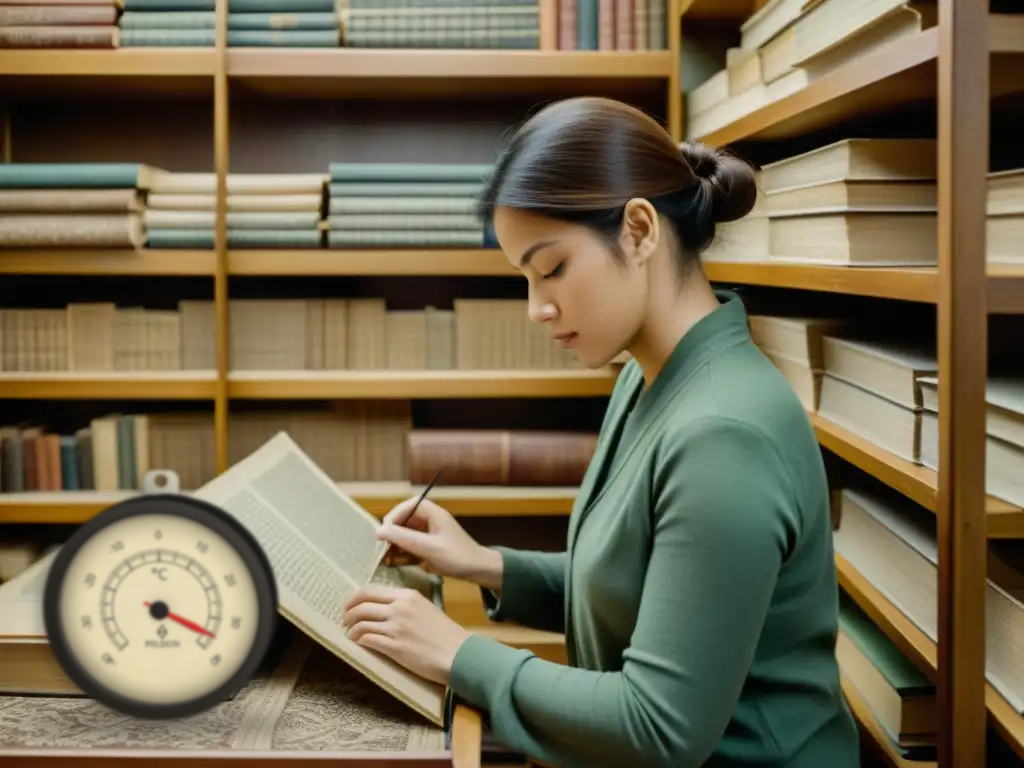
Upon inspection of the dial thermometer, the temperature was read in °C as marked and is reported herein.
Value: 35 °C
